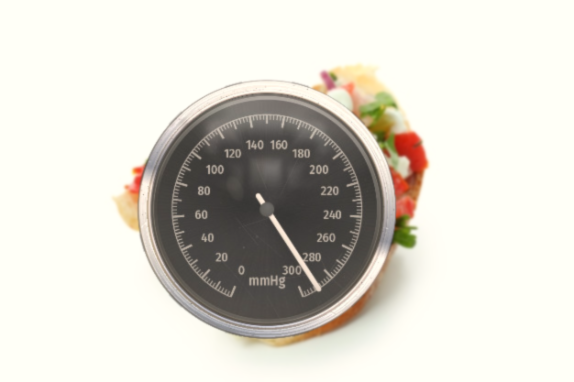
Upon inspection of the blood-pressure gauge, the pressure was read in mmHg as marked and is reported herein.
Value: 290 mmHg
